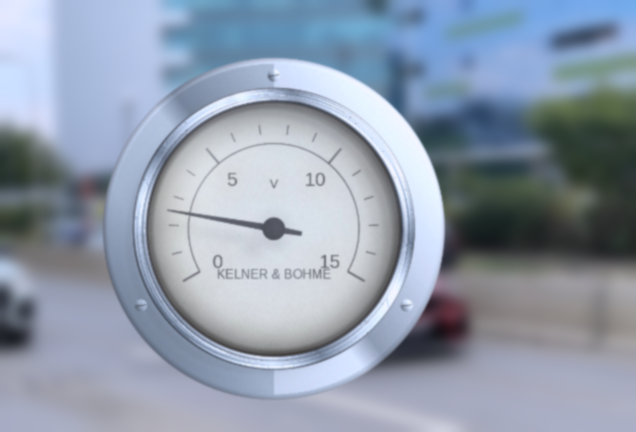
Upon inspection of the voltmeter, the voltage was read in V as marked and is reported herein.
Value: 2.5 V
